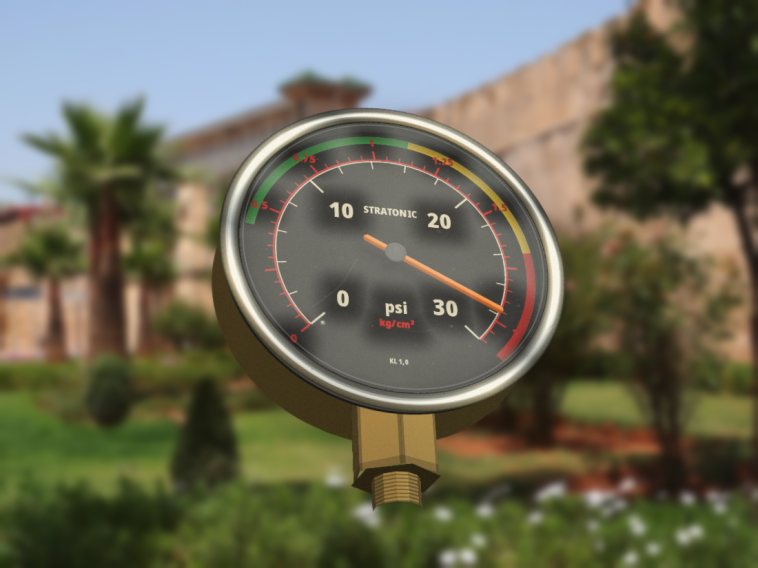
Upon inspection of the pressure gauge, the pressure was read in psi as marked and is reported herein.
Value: 28 psi
